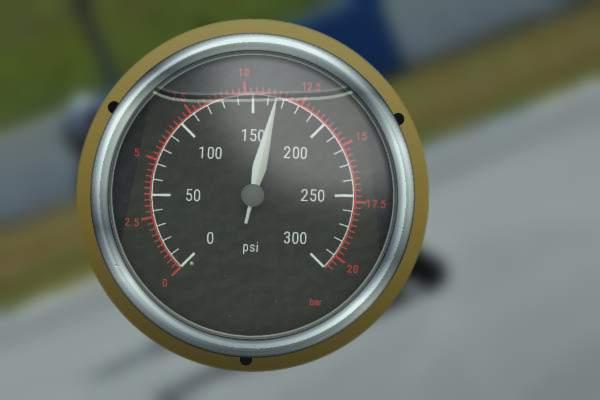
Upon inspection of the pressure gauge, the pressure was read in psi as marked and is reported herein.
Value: 165 psi
